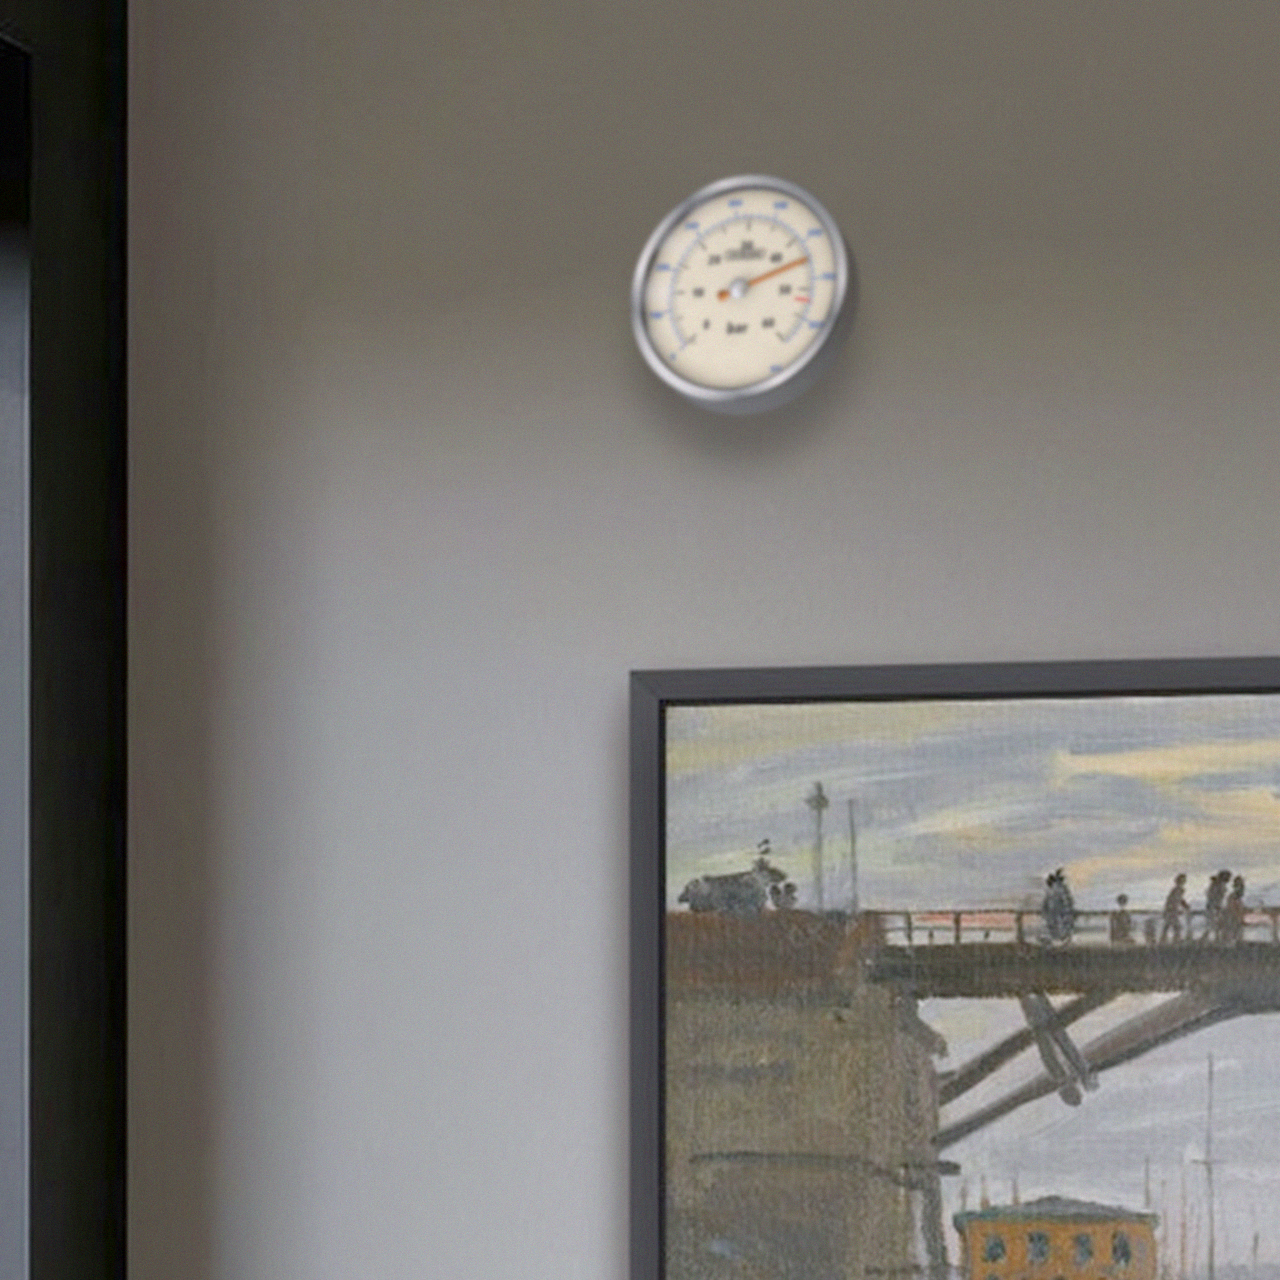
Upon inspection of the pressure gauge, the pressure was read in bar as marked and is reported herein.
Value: 45 bar
